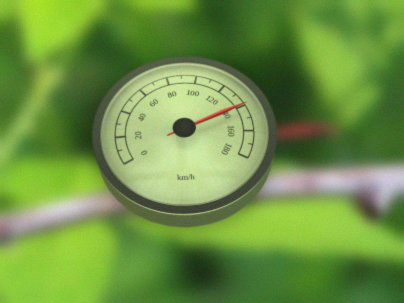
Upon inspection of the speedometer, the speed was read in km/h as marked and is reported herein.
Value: 140 km/h
